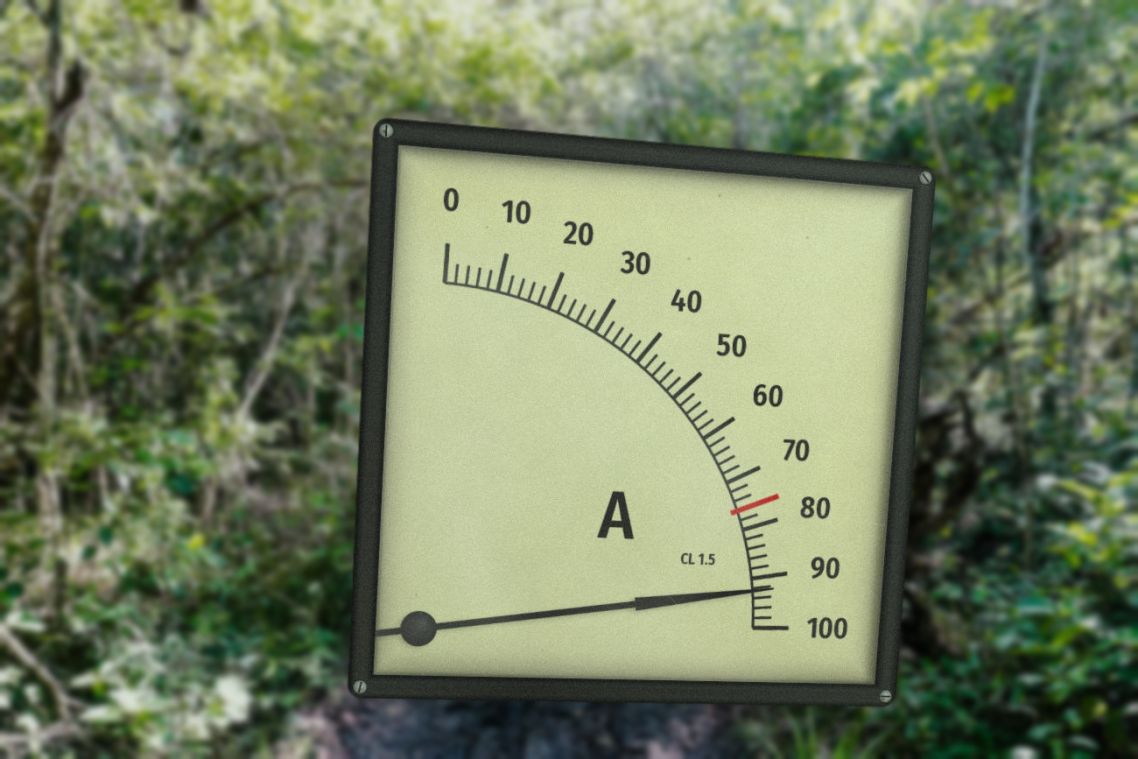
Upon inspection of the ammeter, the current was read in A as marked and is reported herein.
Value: 92 A
